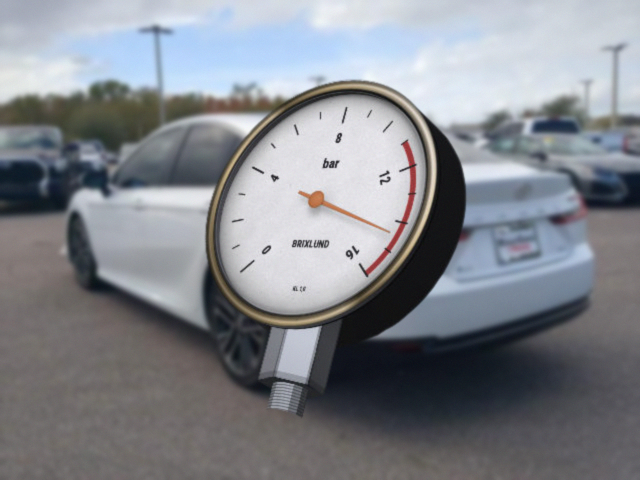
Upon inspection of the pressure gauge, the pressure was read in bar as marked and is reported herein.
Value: 14.5 bar
